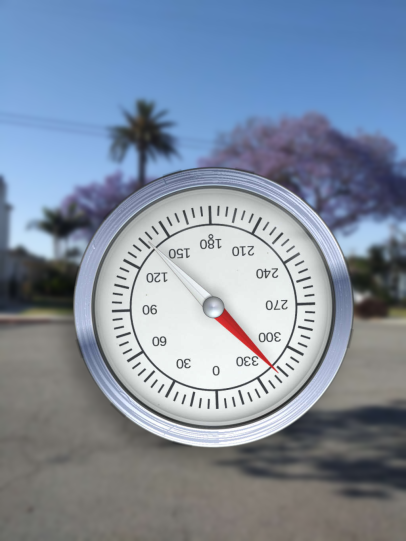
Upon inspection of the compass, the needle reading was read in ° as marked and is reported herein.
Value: 317.5 °
